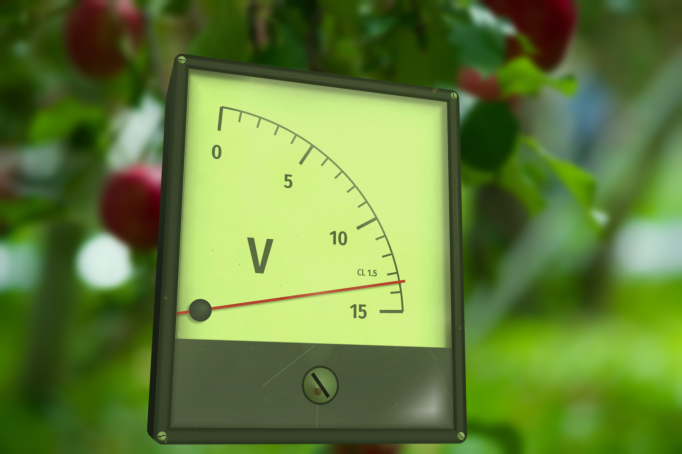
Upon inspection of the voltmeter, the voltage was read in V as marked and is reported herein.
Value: 13.5 V
